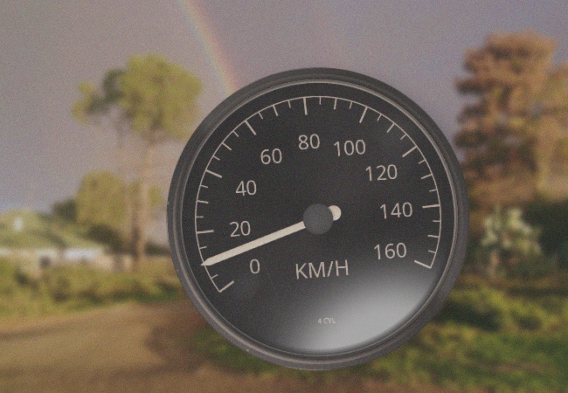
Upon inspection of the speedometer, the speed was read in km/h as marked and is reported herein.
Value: 10 km/h
